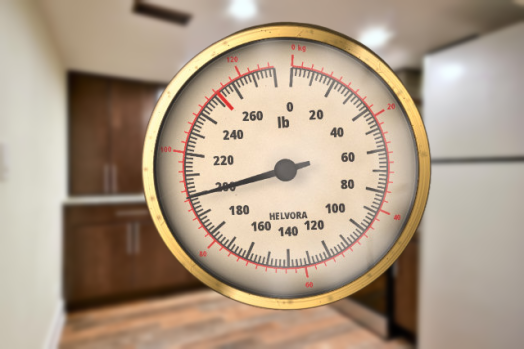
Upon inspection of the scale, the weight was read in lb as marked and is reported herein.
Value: 200 lb
